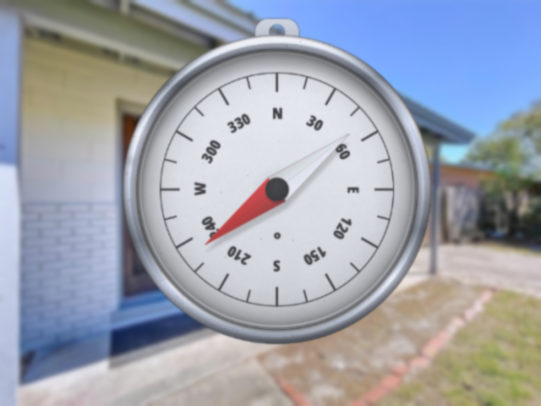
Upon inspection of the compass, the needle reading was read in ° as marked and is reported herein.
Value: 232.5 °
